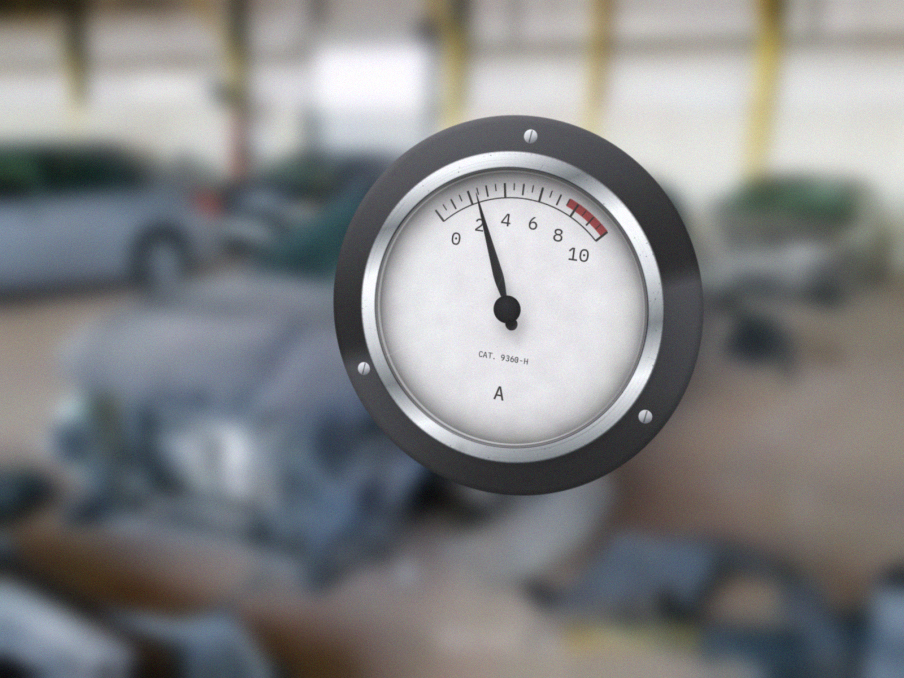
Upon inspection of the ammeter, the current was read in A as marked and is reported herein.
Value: 2.5 A
